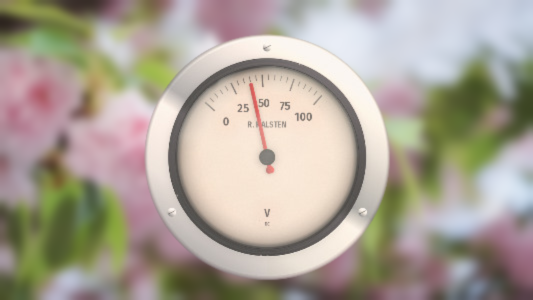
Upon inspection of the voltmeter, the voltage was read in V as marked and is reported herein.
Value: 40 V
